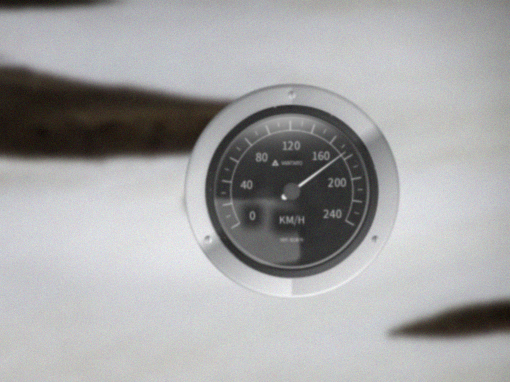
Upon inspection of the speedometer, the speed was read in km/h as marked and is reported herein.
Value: 175 km/h
